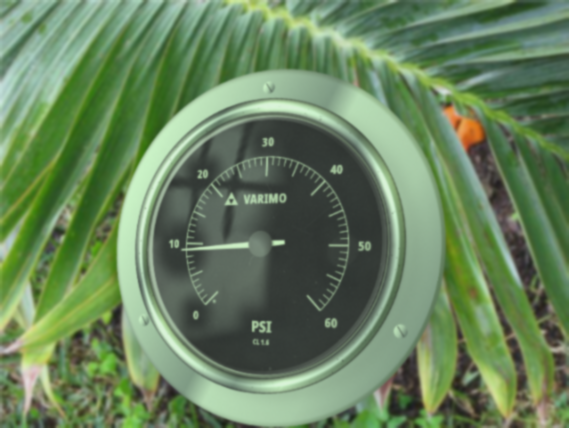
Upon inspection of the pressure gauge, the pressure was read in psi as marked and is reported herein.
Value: 9 psi
